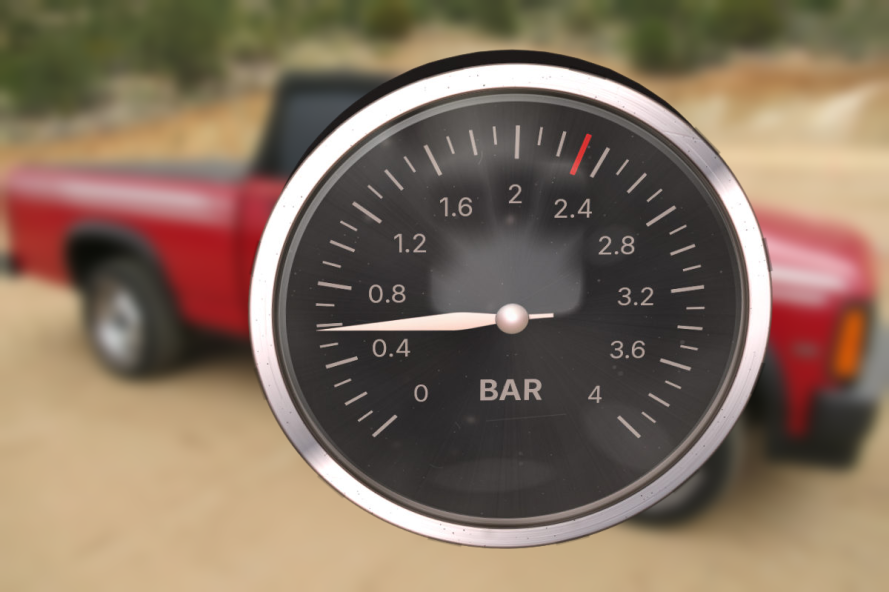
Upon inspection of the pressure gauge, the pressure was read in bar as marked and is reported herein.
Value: 0.6 bar
